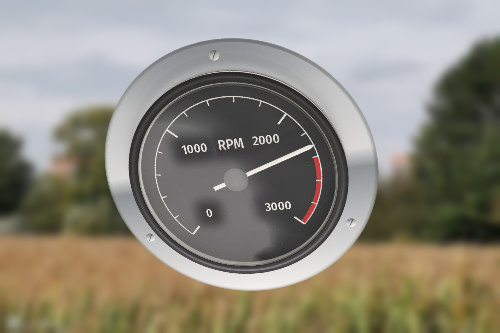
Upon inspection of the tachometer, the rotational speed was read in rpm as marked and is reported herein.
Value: 2300 rpm
